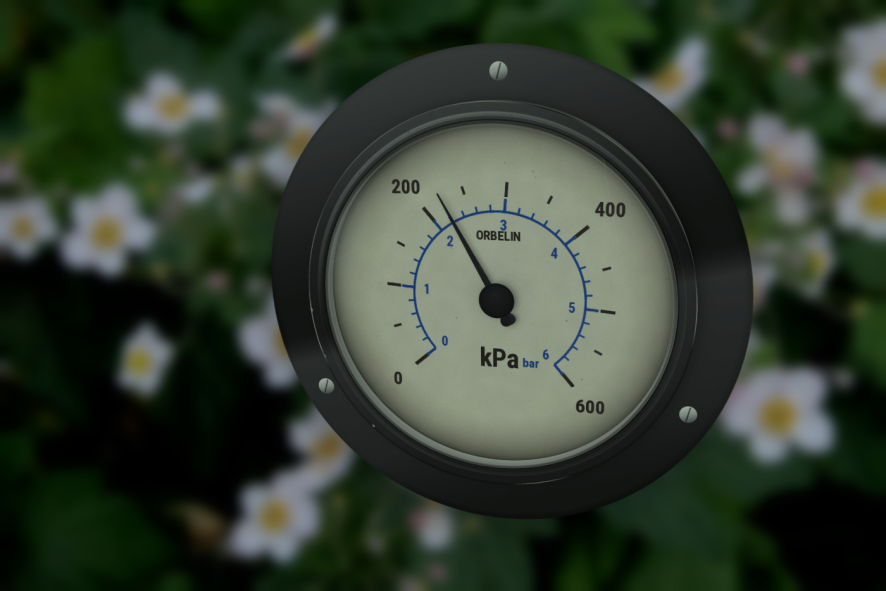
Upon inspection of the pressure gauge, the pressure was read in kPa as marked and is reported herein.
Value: 225 kPa
